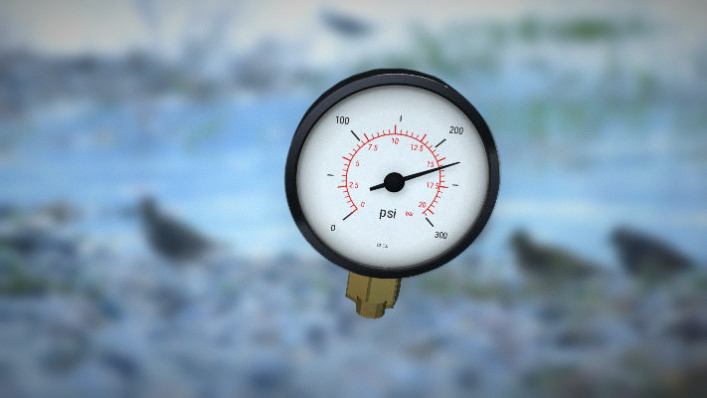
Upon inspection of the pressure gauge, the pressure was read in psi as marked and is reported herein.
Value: 225 psi
